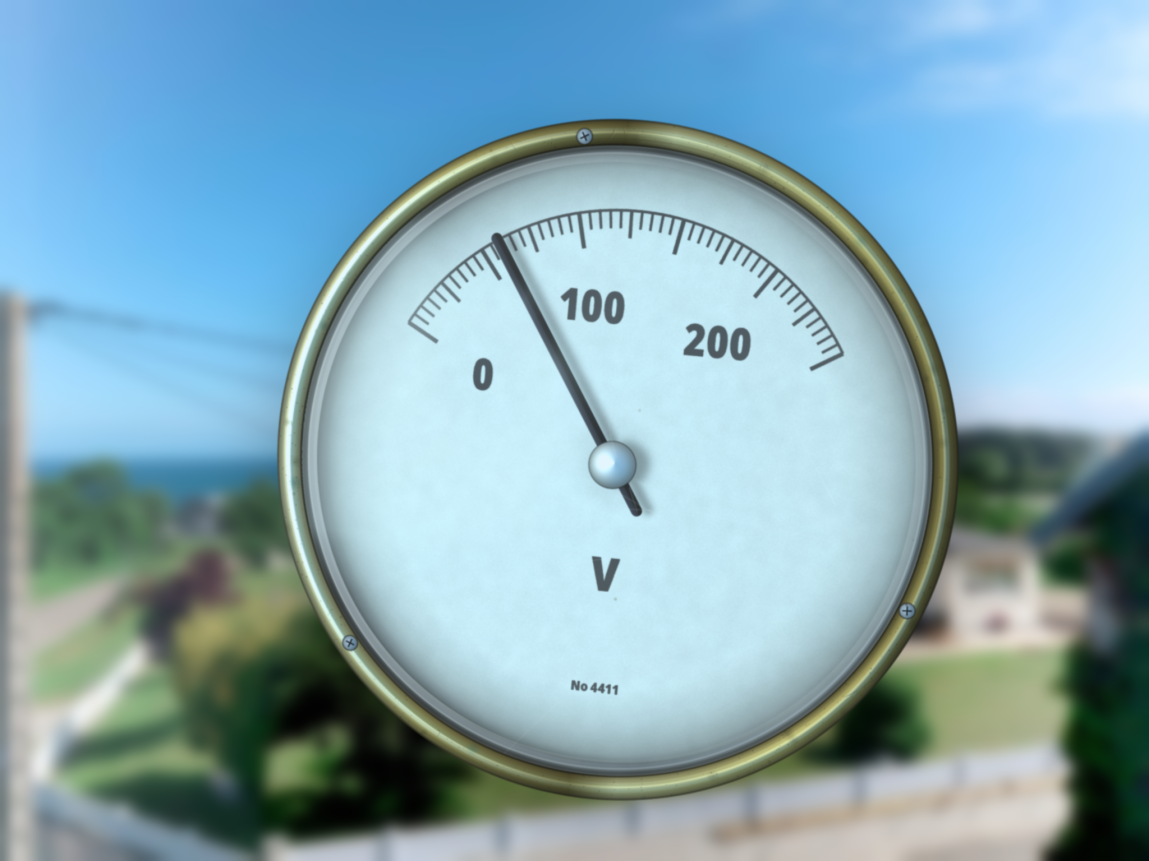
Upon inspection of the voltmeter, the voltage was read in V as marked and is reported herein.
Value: 60 V
